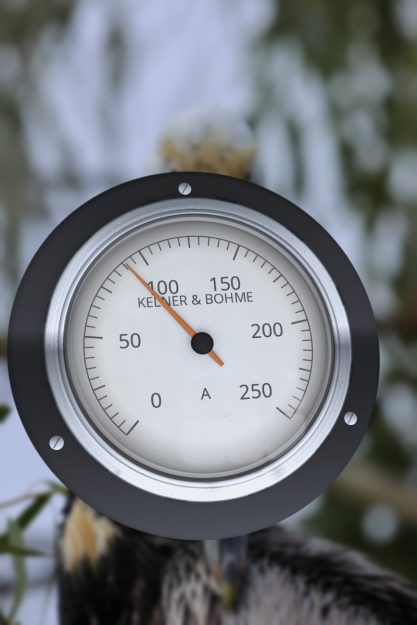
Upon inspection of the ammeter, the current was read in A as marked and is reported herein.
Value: 90 A
